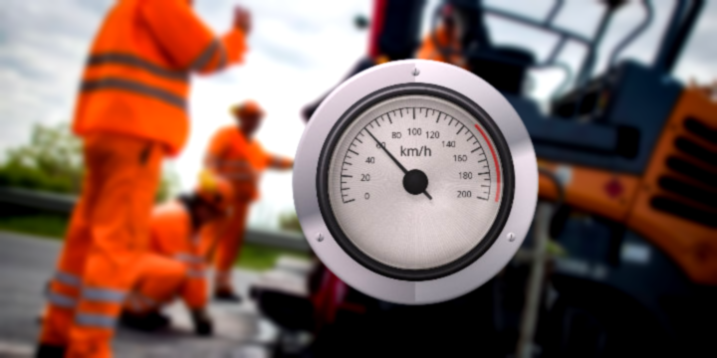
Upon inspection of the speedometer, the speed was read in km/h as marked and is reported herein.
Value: 60 km/h
